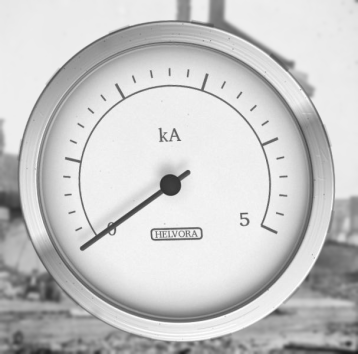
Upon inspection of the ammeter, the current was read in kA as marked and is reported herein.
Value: 0 kA
